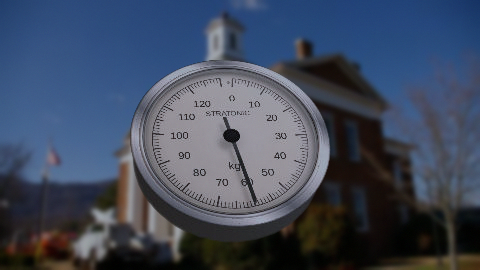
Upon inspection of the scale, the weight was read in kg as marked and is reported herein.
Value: 60 kg
